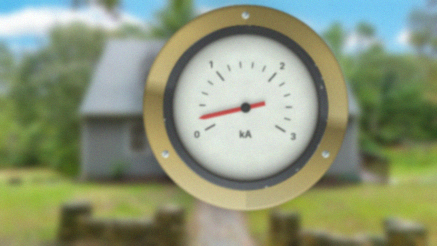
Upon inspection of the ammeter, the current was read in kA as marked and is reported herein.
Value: 0.2 kA
